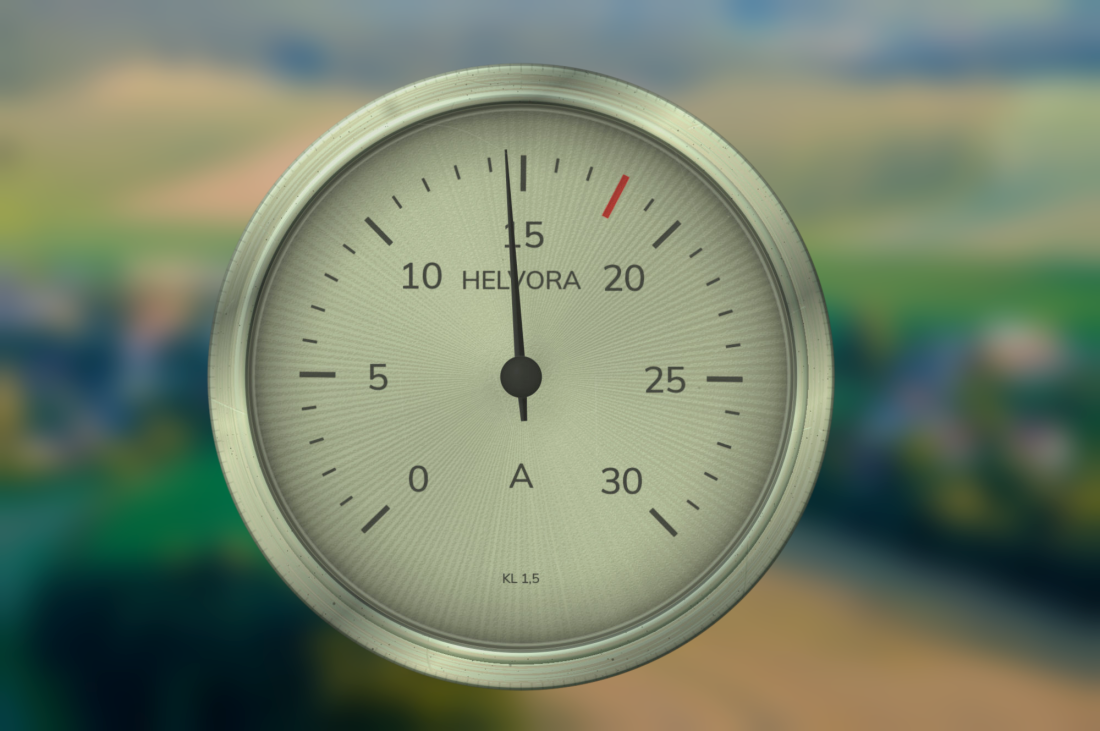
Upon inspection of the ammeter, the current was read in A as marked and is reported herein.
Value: 14.5 A
